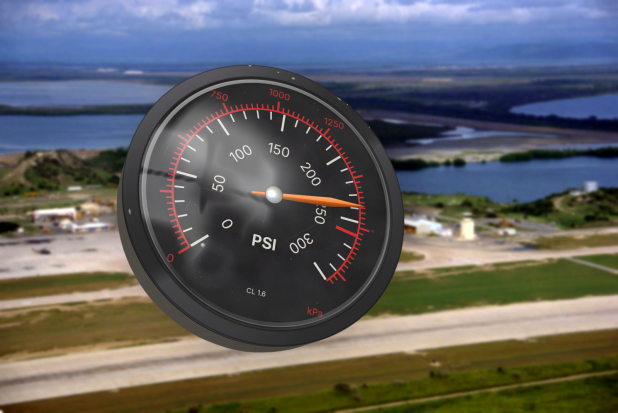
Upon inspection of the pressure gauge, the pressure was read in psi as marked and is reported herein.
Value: 240 psi
